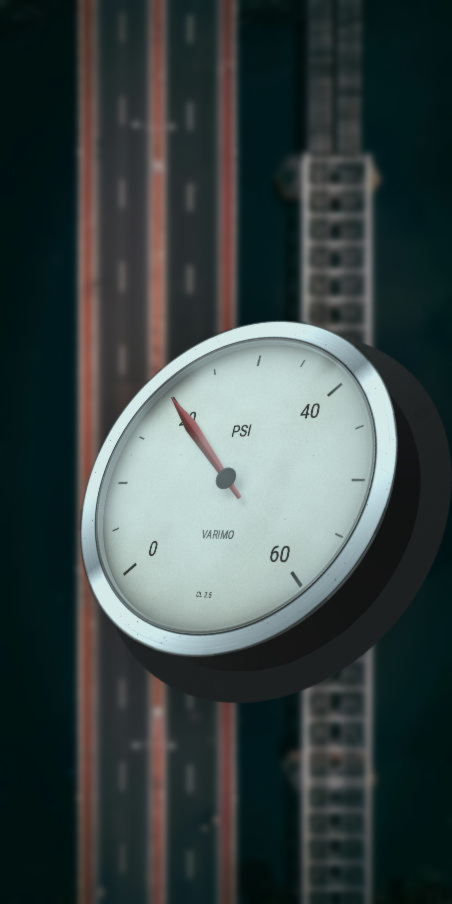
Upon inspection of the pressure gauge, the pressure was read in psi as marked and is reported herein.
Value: 20 psi
